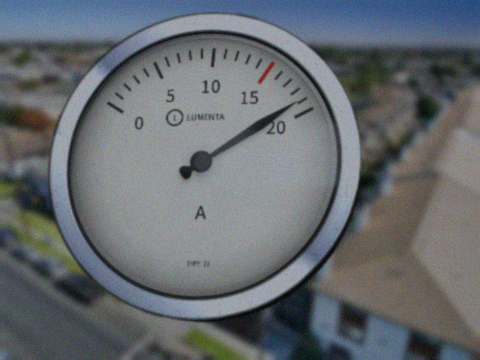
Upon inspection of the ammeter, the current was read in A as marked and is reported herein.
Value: 19 A
